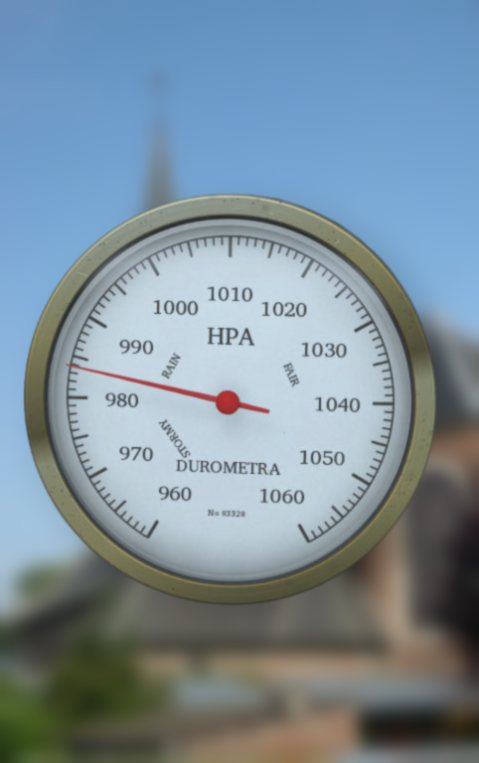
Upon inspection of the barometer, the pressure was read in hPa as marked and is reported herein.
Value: 984 hPa
